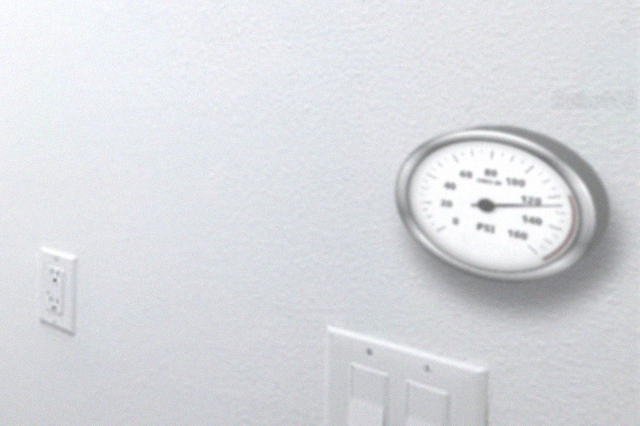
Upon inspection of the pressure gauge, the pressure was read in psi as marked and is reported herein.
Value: 125 psi
